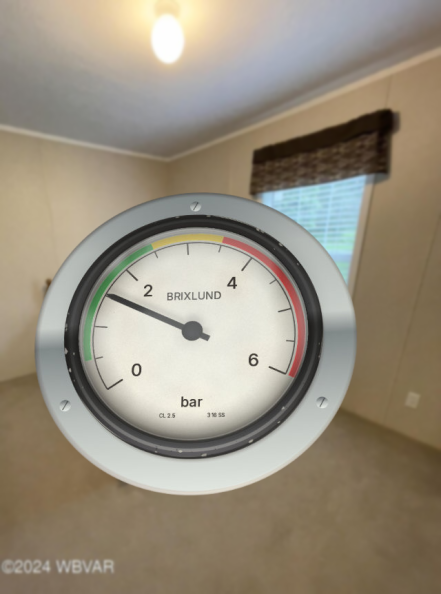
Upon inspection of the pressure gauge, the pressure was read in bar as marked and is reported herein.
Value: 1.5 bar
